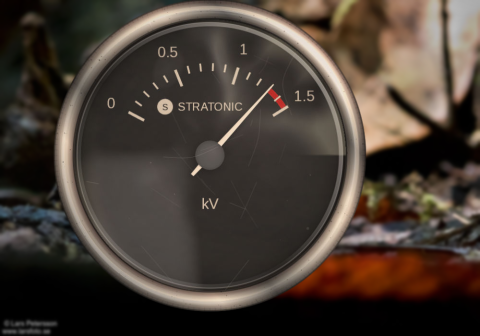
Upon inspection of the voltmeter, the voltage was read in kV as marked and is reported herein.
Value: 1.3 kV
